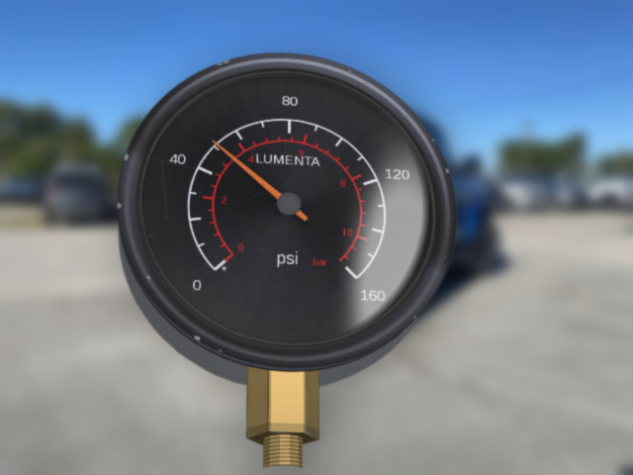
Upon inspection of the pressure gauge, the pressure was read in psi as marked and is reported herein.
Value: 50 psi
